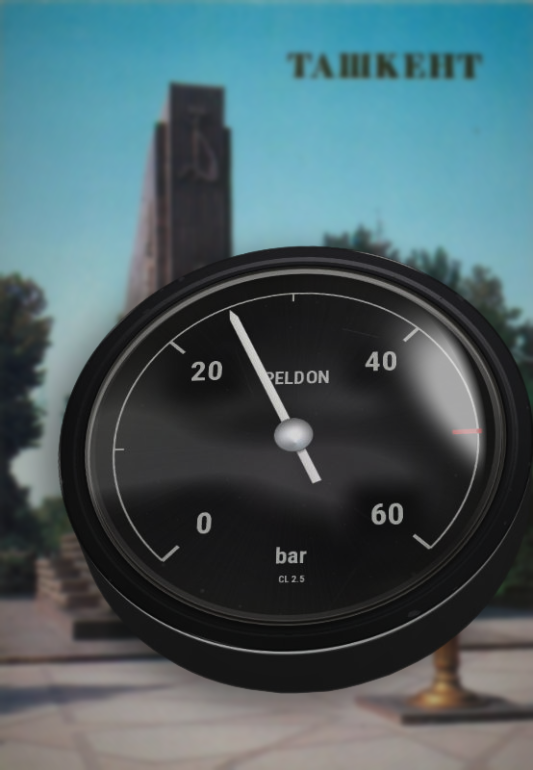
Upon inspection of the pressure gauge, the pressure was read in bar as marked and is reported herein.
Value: 25 bar
